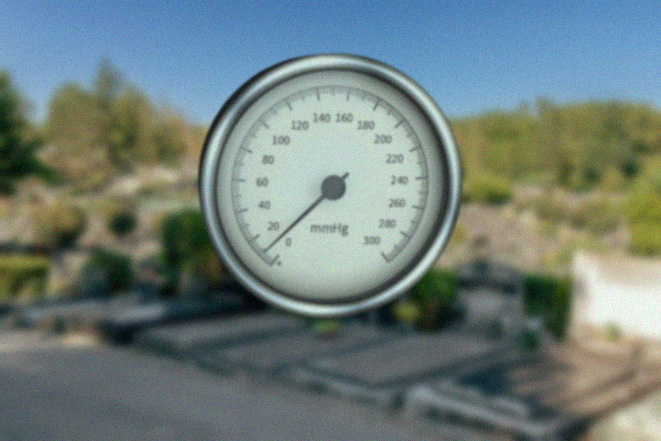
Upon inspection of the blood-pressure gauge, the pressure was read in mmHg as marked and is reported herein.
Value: 10 mmHg
